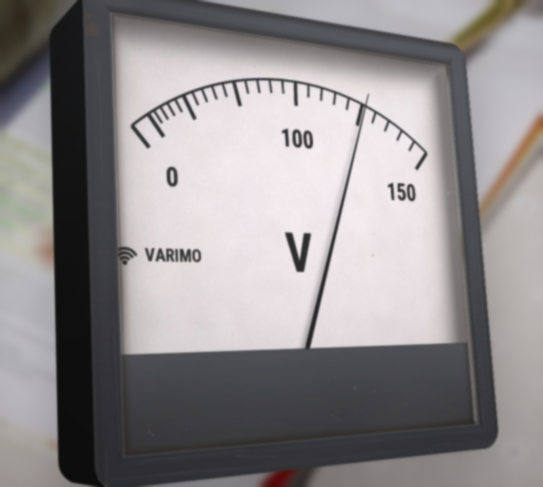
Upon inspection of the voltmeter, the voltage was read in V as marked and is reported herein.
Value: 125 V
